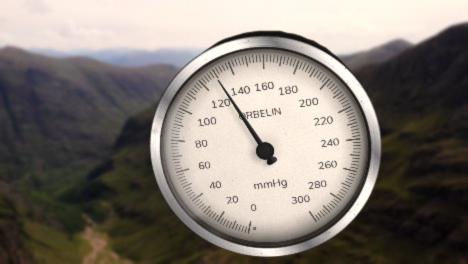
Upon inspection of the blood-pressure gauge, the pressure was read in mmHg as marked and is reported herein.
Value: 130 mmHg
